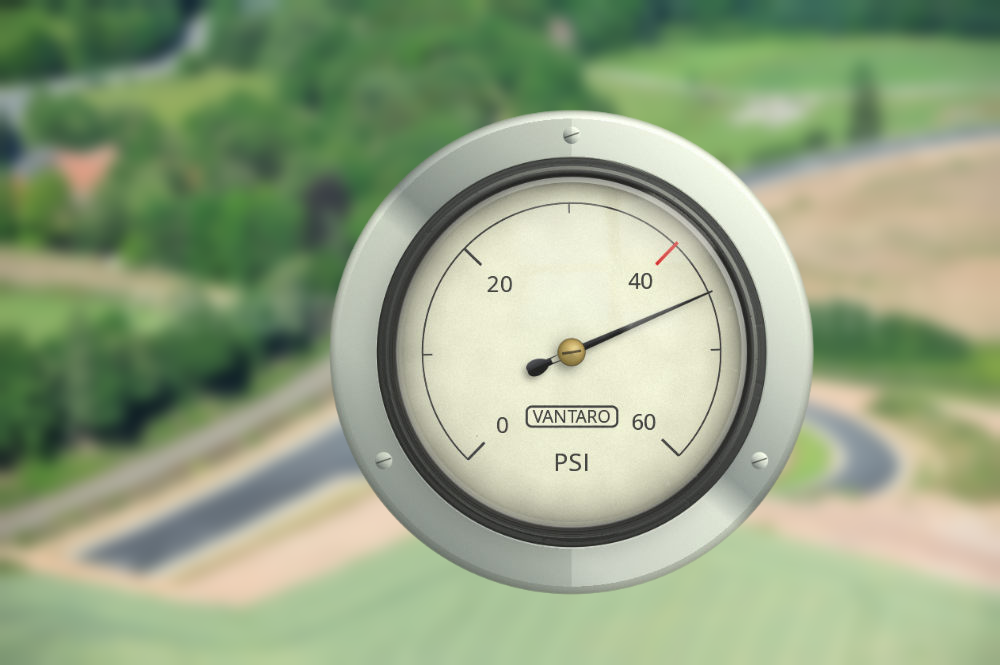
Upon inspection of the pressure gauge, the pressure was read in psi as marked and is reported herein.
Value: 45 psi
